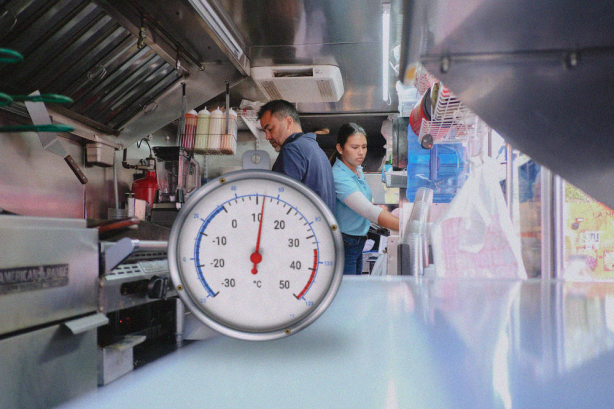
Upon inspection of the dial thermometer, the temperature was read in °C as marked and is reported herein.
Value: 12 °C
